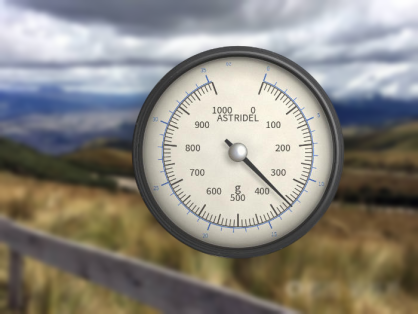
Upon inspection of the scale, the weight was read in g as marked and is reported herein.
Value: 360 g
